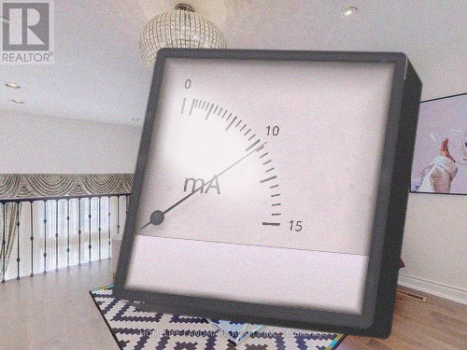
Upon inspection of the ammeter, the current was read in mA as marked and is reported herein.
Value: 10.5 mA
